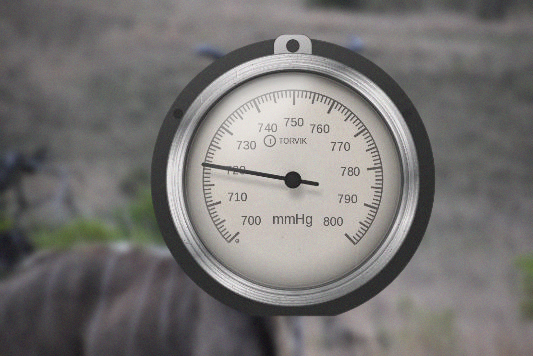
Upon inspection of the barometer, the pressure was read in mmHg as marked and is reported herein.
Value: 720 mmHg
